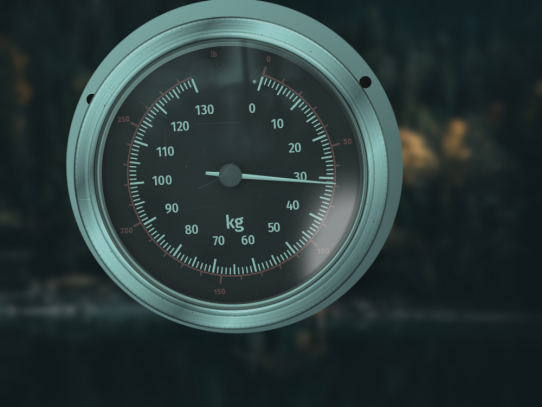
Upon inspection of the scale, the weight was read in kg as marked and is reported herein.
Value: 31 kg
